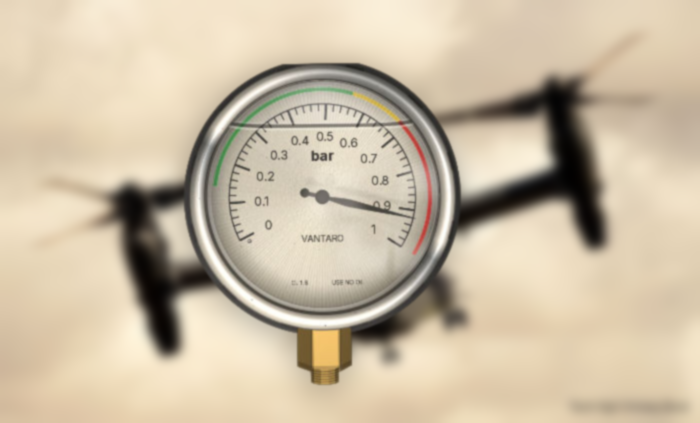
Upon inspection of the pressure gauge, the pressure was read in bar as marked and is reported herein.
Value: 0.92 bar
